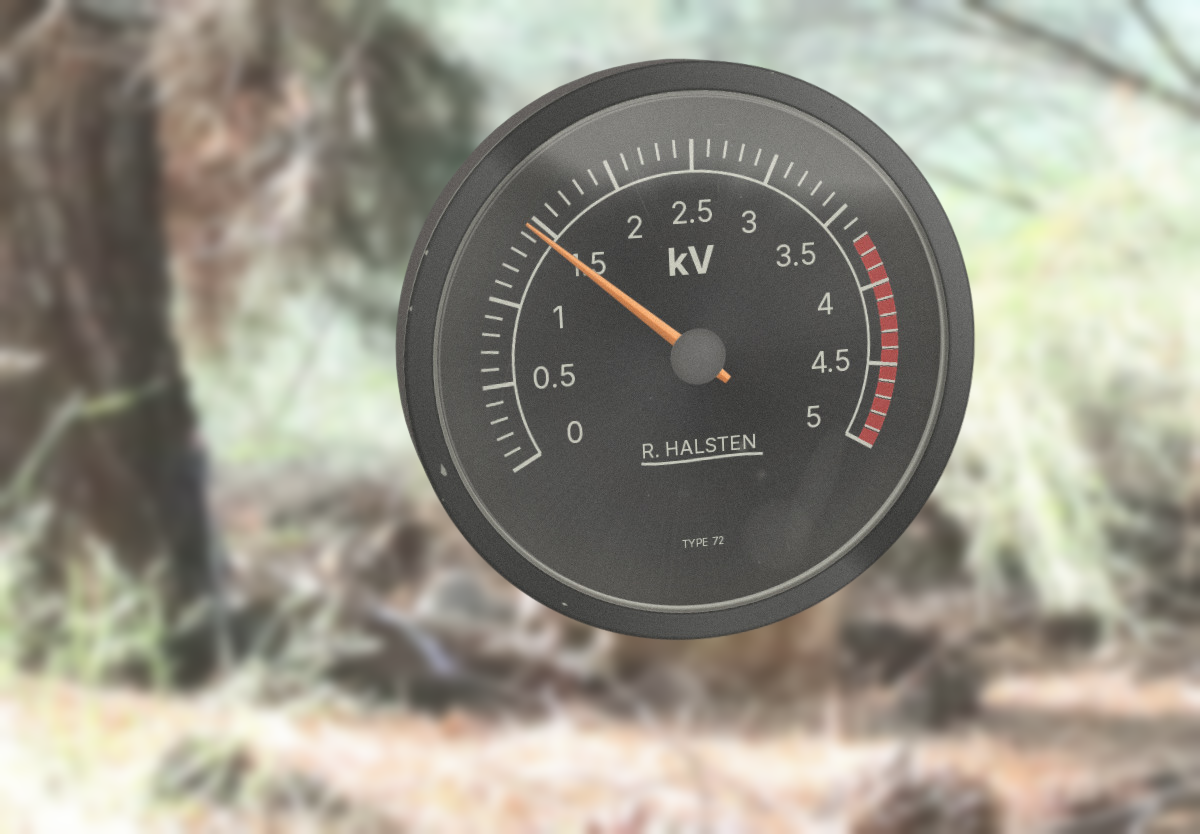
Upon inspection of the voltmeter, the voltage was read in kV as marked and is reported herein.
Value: 1.45 kV
